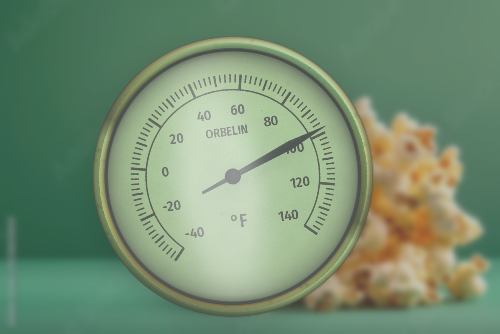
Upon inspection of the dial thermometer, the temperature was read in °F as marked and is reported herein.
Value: 98 °F
